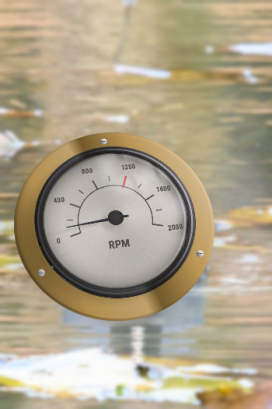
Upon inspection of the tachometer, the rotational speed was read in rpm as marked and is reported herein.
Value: 100 rpm
